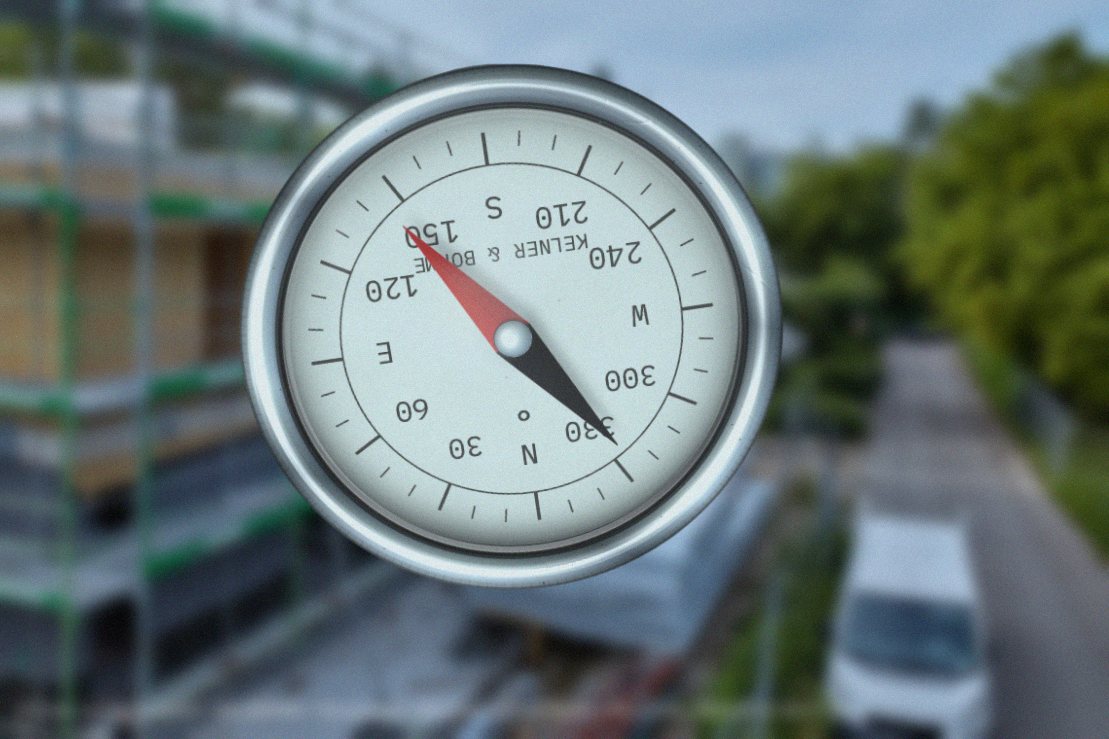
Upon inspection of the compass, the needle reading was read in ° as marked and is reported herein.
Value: 145 °
